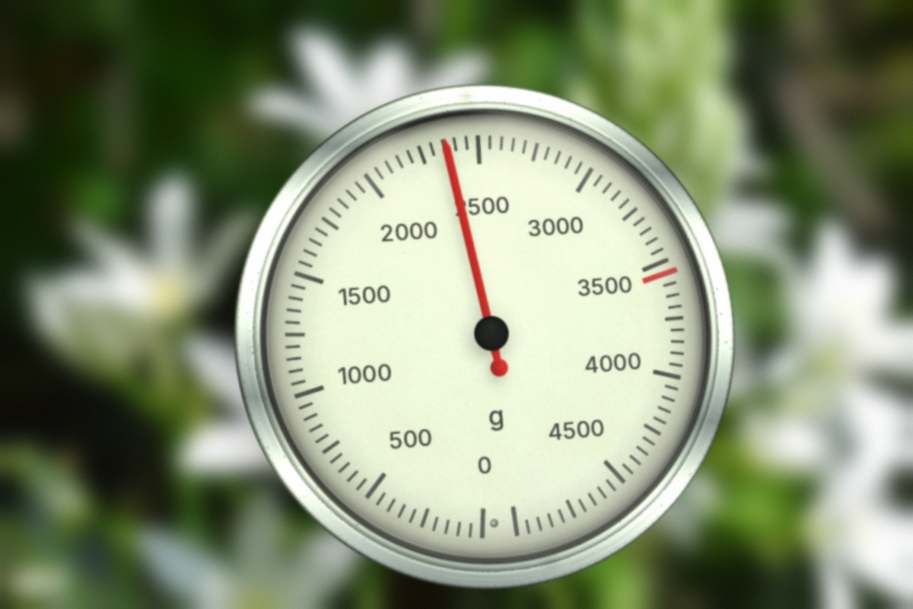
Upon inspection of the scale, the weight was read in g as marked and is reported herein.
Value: 2350 g
